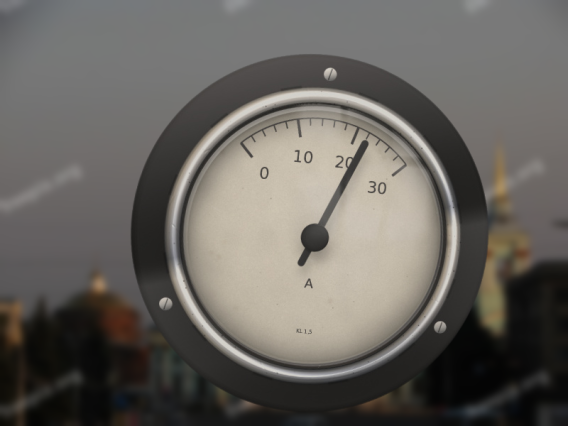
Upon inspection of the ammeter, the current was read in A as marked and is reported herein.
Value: 22 A
